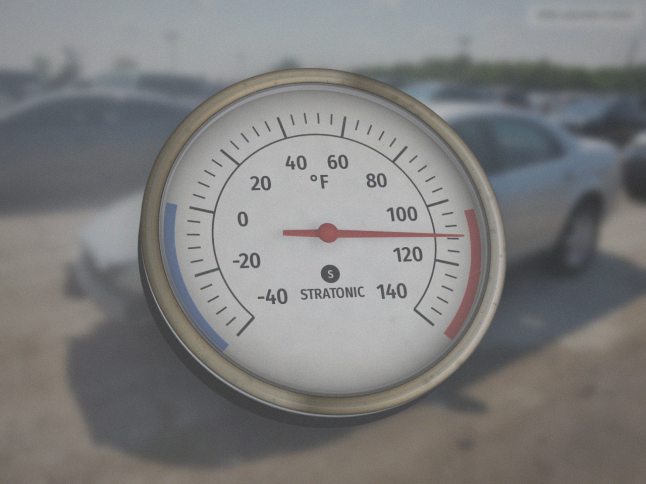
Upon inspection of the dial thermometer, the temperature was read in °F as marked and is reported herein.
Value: 112 °F
